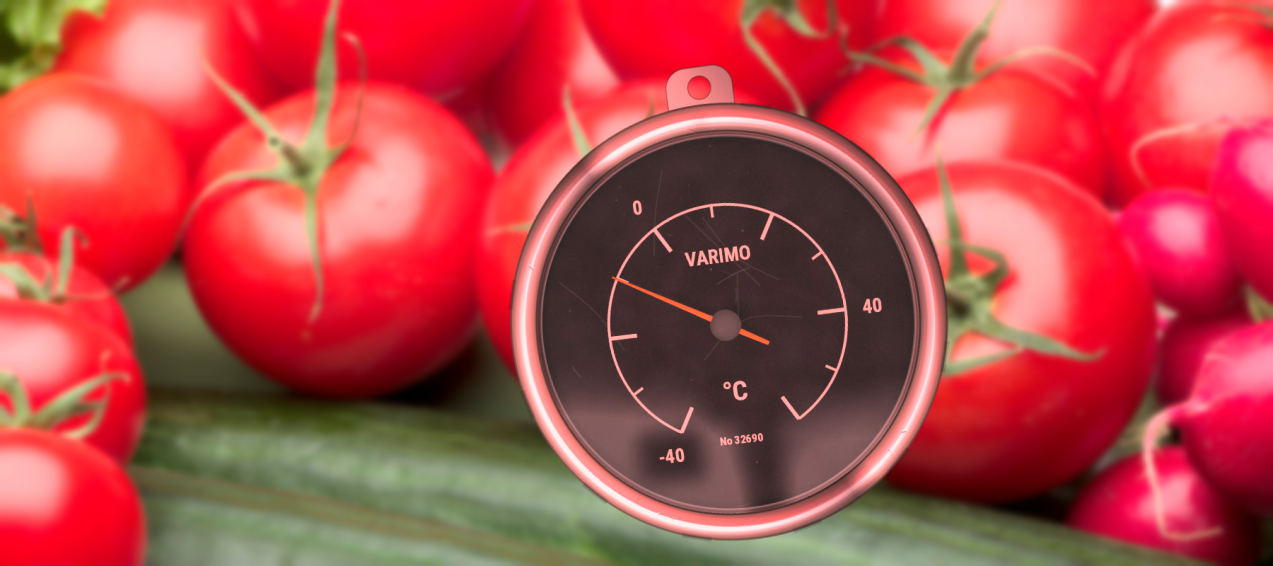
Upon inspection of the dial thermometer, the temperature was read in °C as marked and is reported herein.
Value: -10 °C
